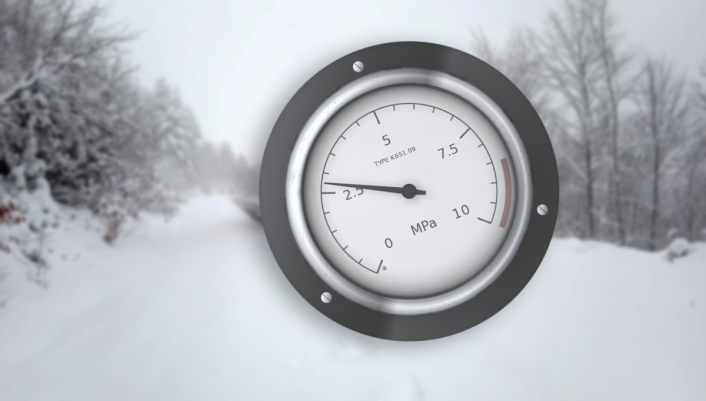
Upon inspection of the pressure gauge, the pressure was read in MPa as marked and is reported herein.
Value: 2.75 MPa
